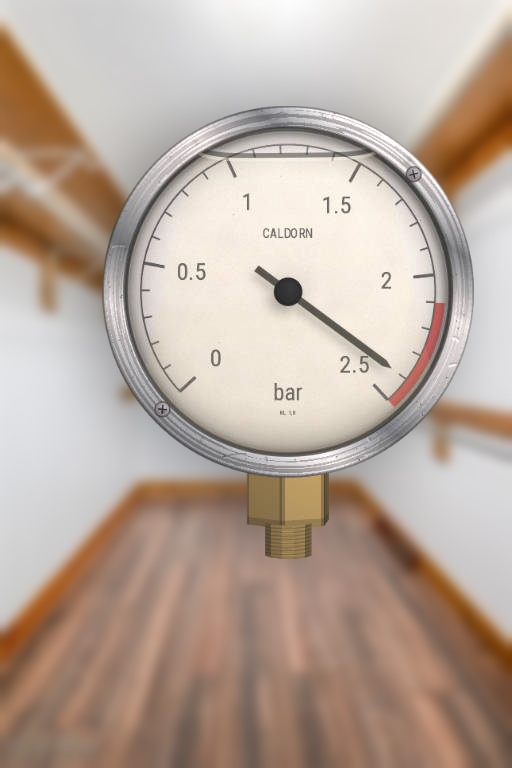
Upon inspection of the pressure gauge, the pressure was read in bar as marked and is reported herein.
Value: 2.4 bar
